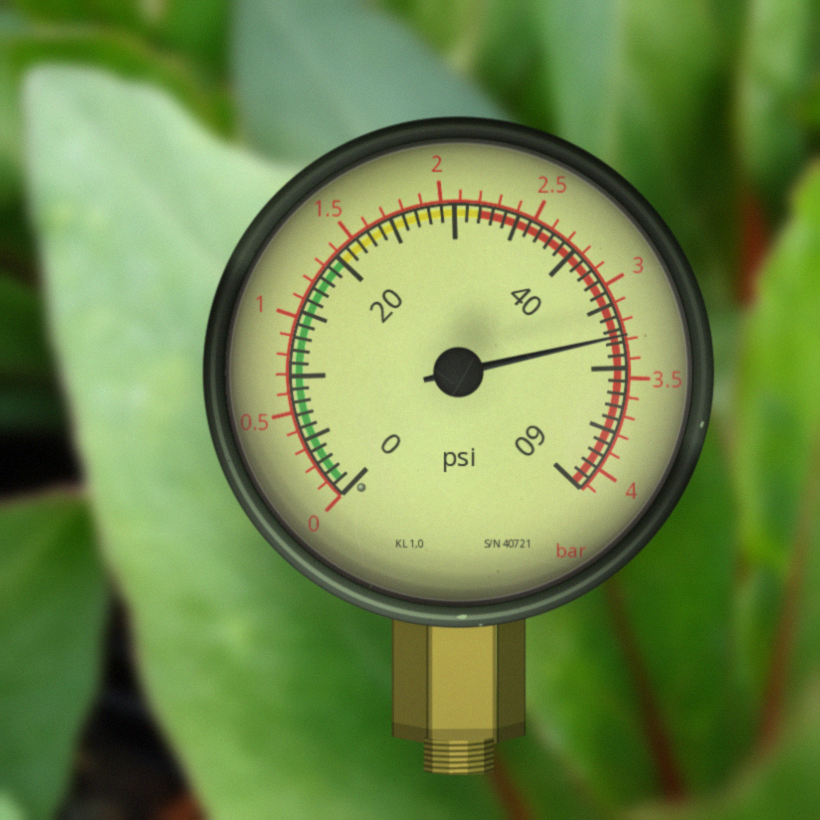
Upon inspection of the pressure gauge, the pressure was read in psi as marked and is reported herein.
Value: 47.5 psi
